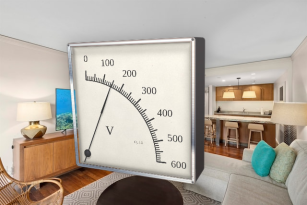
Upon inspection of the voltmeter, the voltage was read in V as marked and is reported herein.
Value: 150 V
